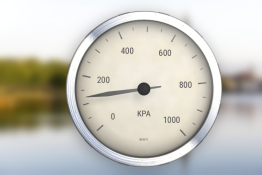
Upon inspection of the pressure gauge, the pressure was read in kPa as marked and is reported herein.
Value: 125 kPa
